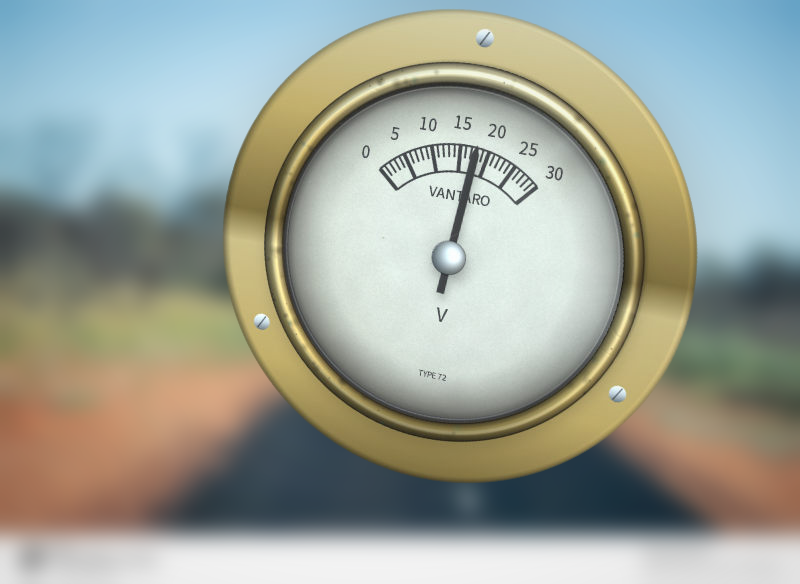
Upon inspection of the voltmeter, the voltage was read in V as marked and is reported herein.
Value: 18 V
